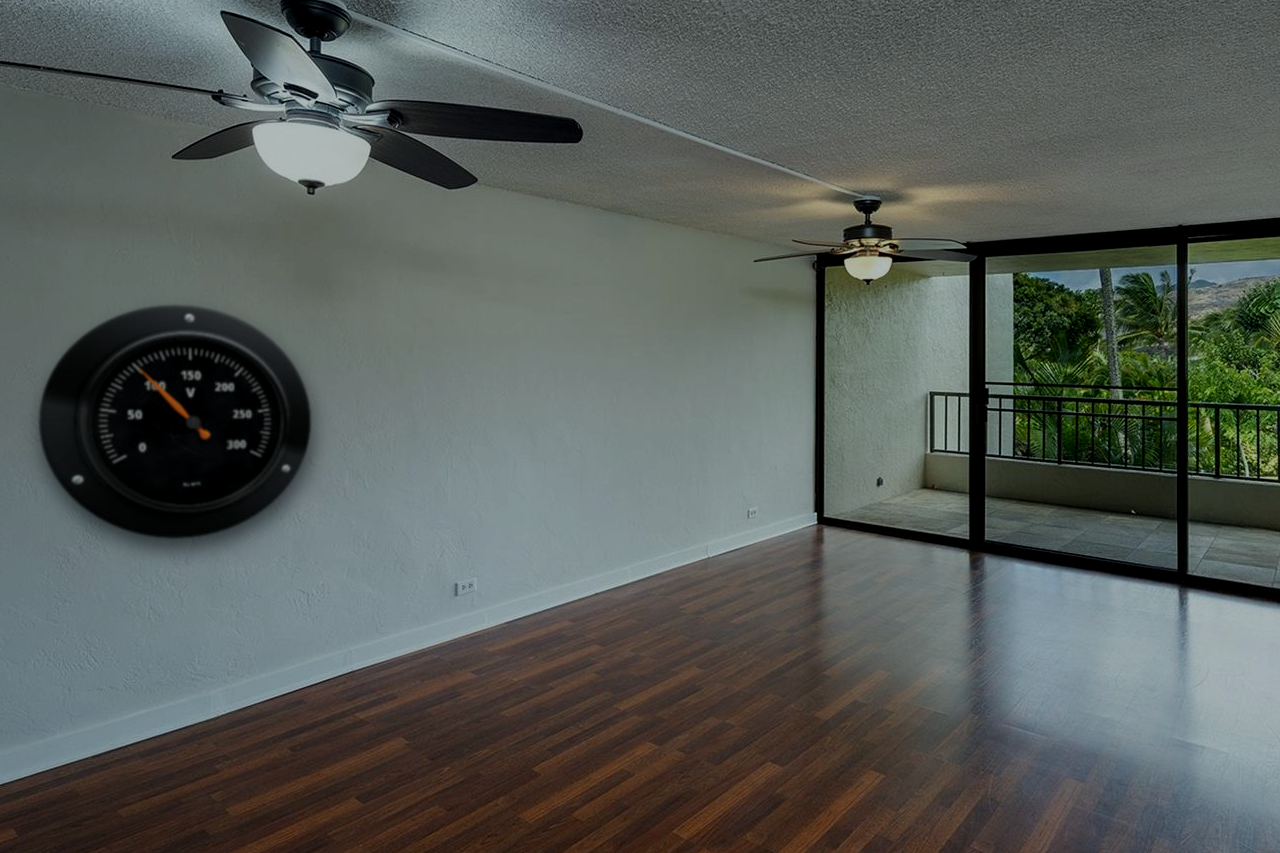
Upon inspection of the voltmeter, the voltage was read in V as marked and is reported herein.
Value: 100 V
